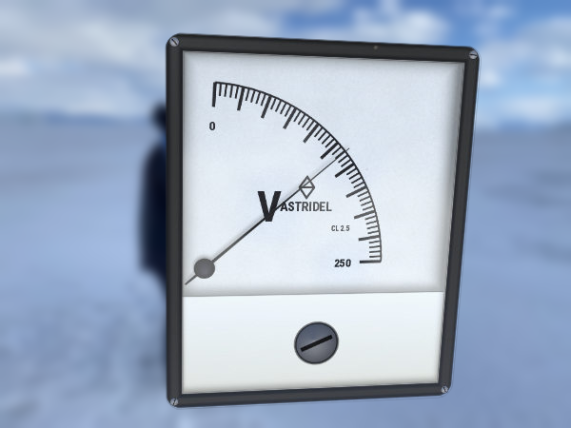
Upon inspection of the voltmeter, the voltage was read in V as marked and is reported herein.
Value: 135 V
